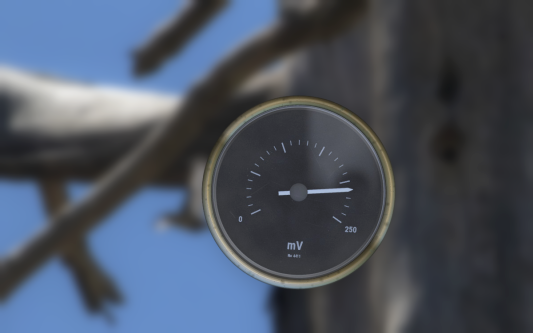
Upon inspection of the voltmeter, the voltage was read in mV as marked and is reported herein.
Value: 210 mV
